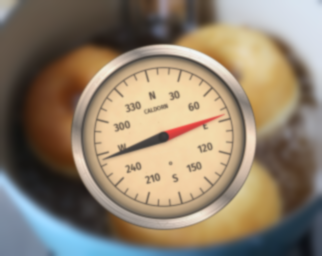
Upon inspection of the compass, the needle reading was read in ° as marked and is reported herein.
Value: 85 °
